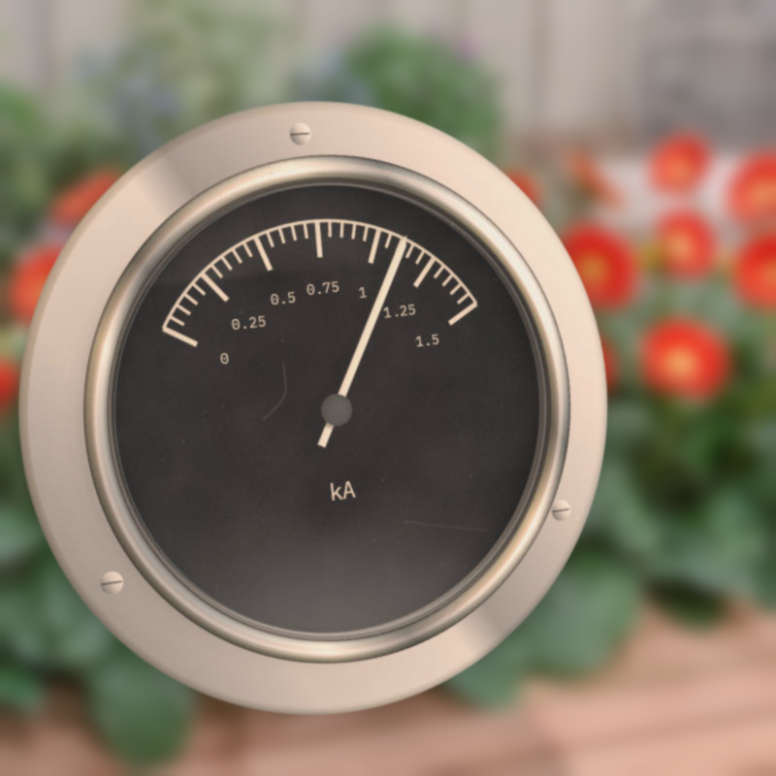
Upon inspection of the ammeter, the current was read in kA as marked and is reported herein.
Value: 1.1 kA
